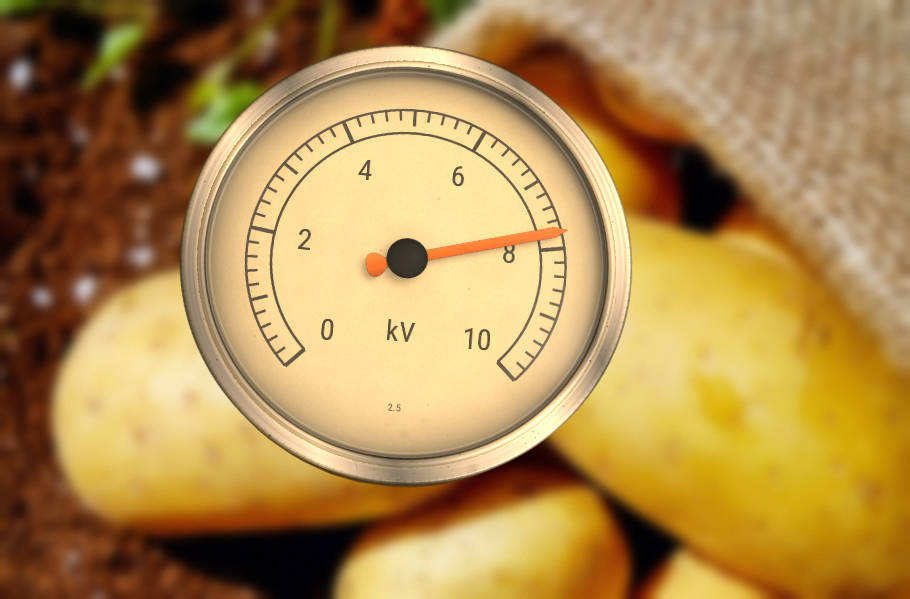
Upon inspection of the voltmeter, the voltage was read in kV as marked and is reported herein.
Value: 7.8 kV
